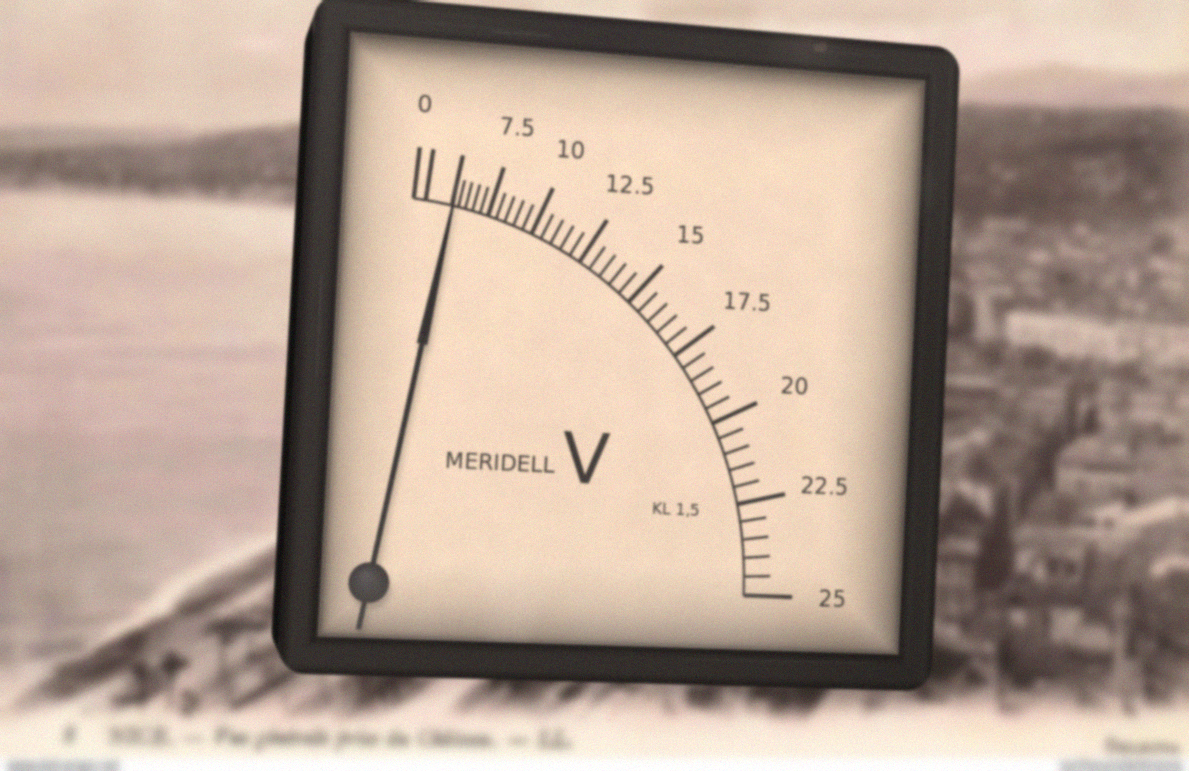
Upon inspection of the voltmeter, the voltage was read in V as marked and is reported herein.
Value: 5 V
